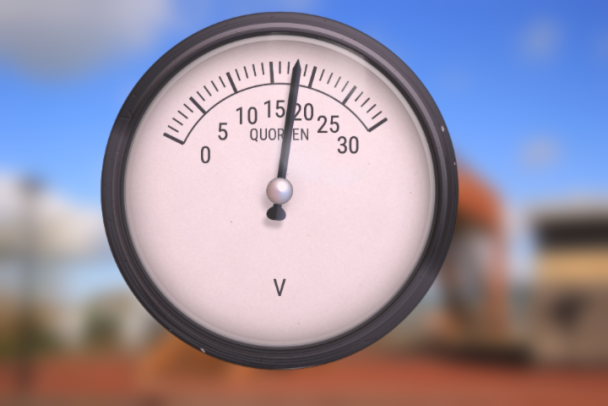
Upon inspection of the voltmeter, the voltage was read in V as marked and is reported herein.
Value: 18 V
